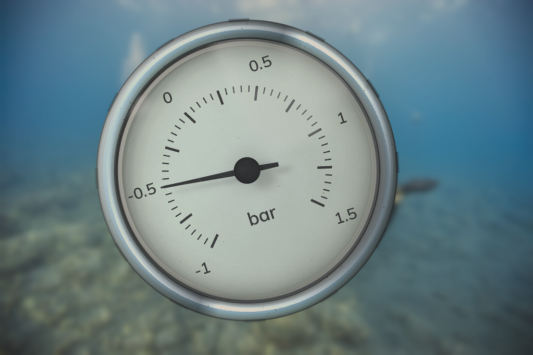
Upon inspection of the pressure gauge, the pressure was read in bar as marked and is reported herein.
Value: -0.5 bar
